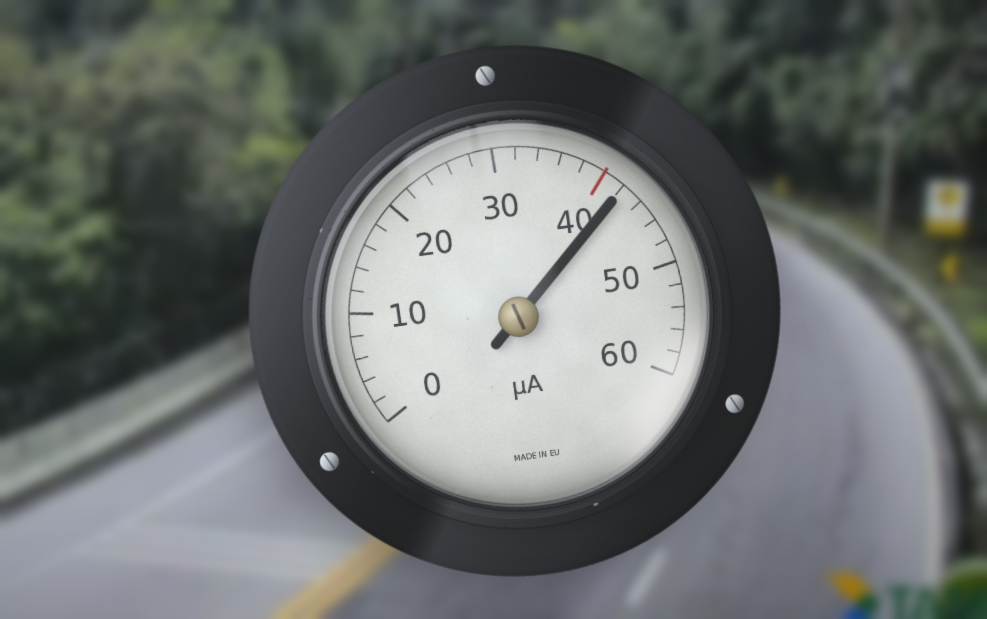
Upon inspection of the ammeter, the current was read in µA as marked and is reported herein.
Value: 42 µA
